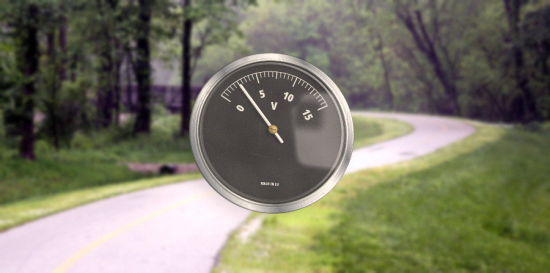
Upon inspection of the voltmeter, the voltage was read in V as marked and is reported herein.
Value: 2.5 V
